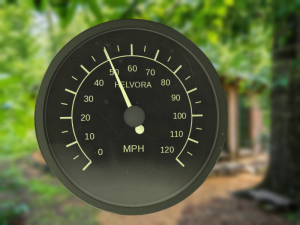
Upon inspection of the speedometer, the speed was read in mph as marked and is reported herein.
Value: 50 mph
